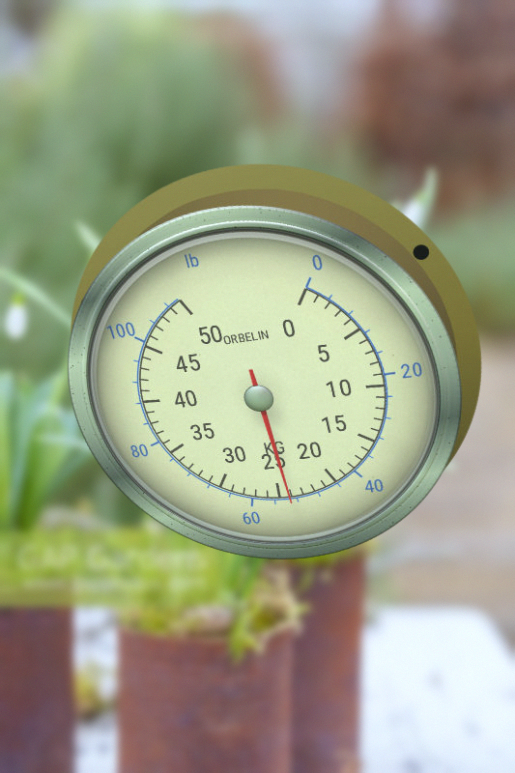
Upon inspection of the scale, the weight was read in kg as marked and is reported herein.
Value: 24 kg
